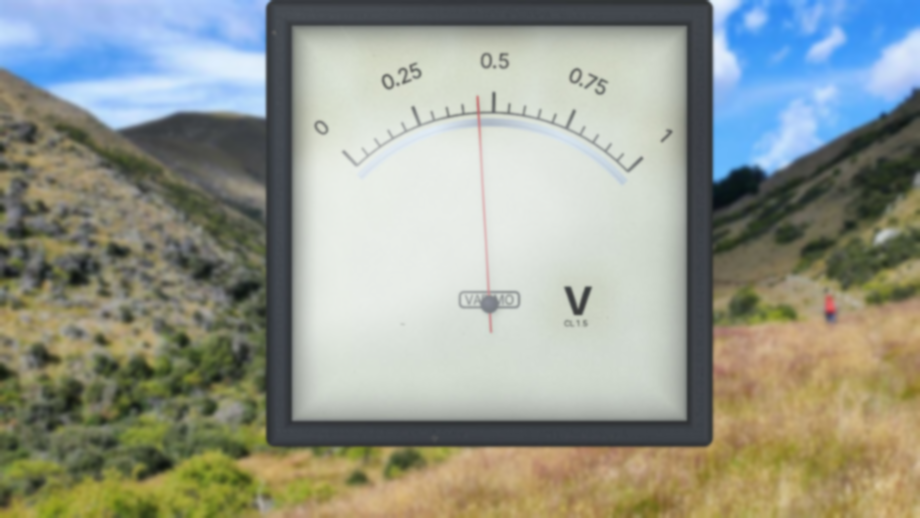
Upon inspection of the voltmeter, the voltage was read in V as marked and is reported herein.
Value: 0.45 V
